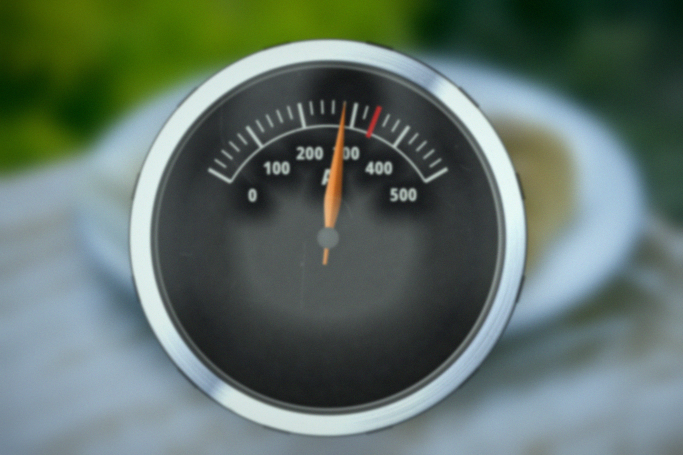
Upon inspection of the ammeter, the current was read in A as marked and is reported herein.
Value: 280 A
